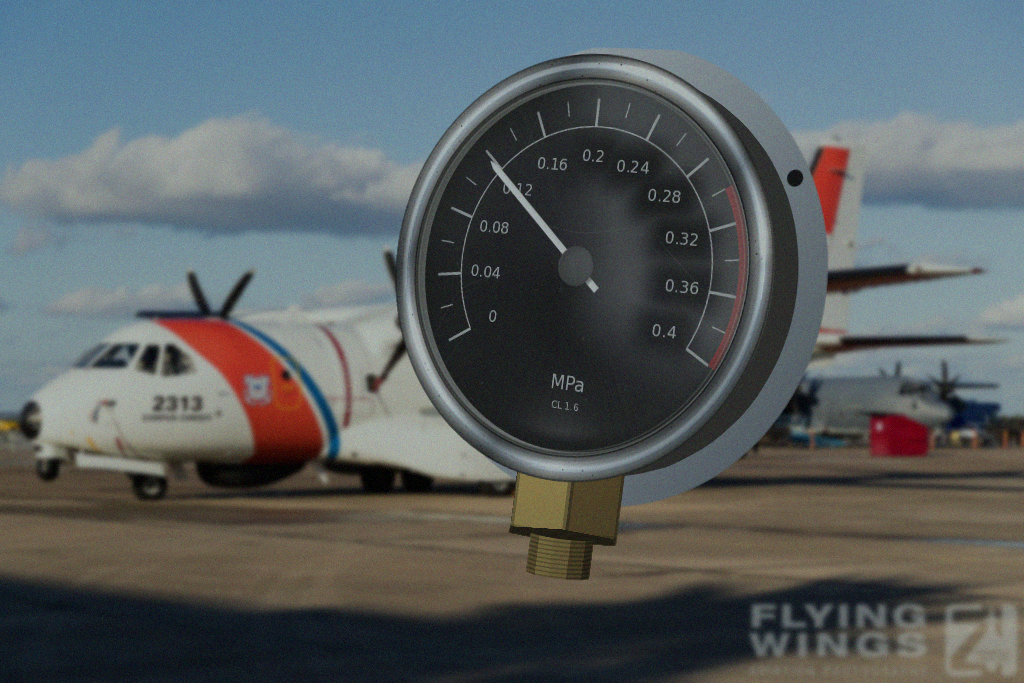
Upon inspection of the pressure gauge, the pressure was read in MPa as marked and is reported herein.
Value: 0.12 MPa
